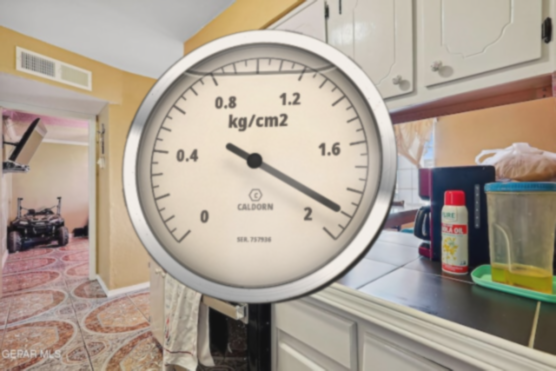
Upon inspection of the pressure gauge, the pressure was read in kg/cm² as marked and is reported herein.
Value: 1.9 kg/cm²
